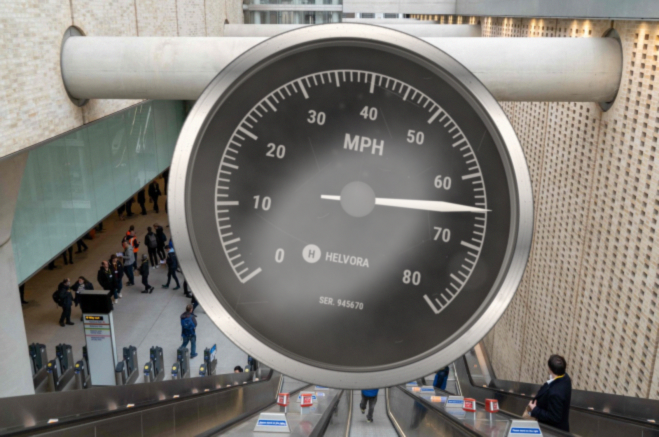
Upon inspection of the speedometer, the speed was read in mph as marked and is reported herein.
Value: 65 mph
